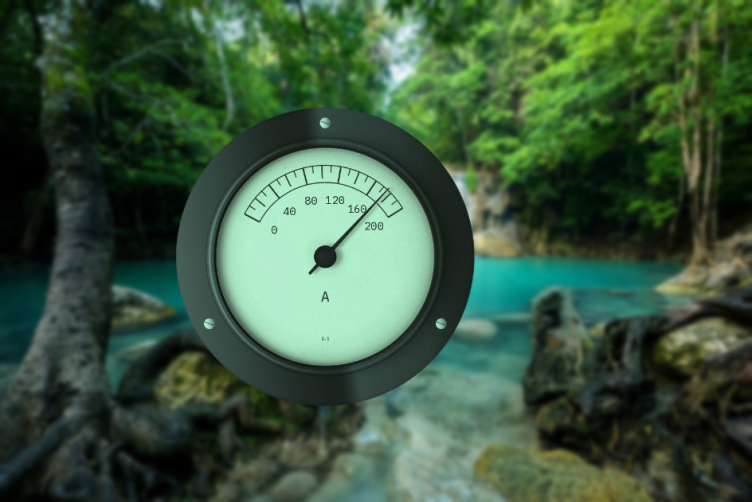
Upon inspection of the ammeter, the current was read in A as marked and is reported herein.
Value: 175 A
